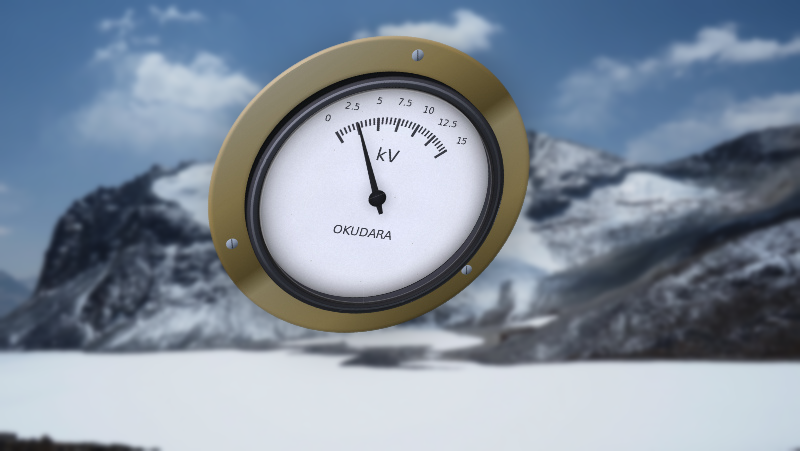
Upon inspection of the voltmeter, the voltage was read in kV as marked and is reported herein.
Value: 2.5 kV
